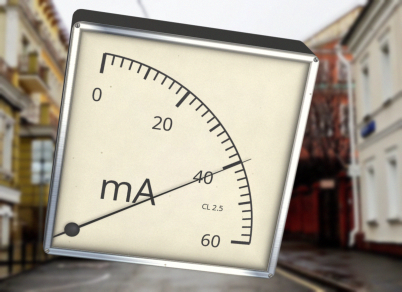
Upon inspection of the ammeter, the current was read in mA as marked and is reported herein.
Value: 40 mA
